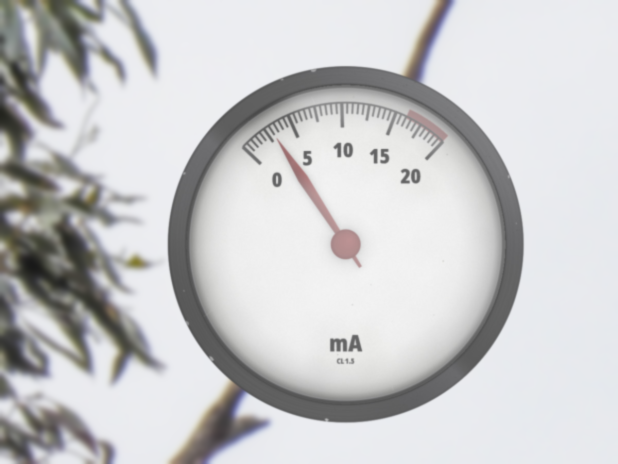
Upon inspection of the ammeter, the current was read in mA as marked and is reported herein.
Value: 3 mA
